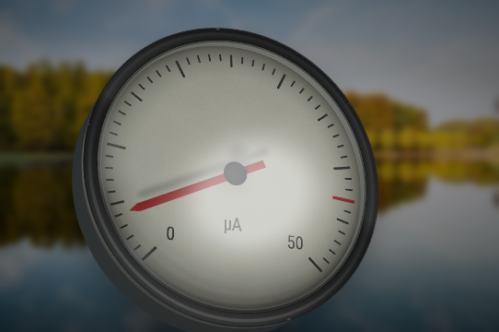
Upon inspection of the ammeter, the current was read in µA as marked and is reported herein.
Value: 4 µA
